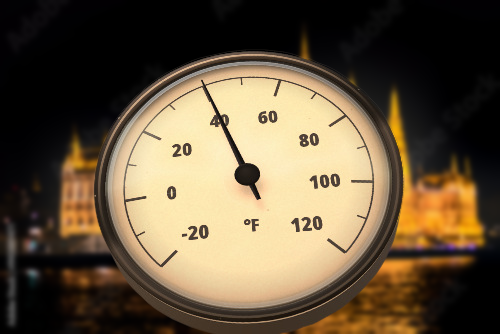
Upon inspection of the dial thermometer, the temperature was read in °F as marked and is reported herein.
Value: 40 °F
